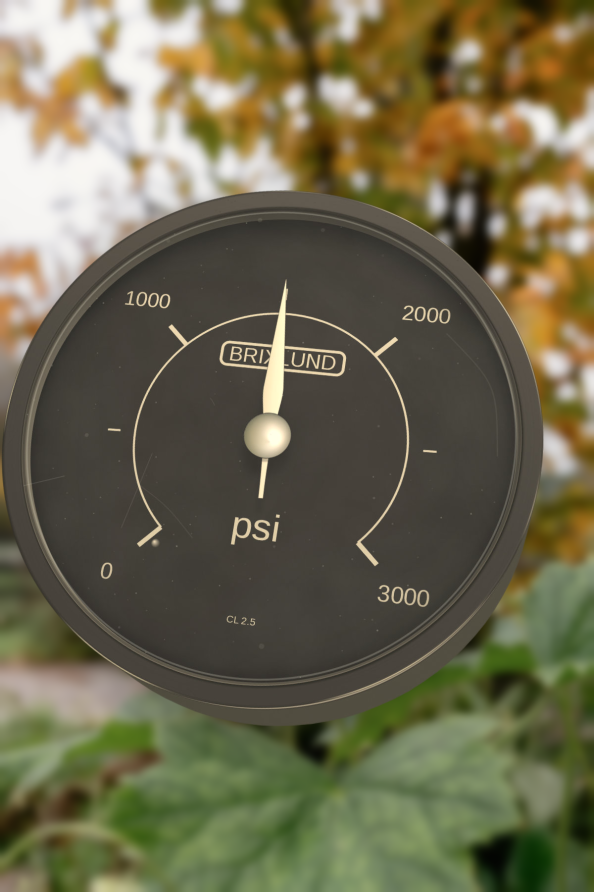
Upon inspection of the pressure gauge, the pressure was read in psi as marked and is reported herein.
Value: 1500 psi
